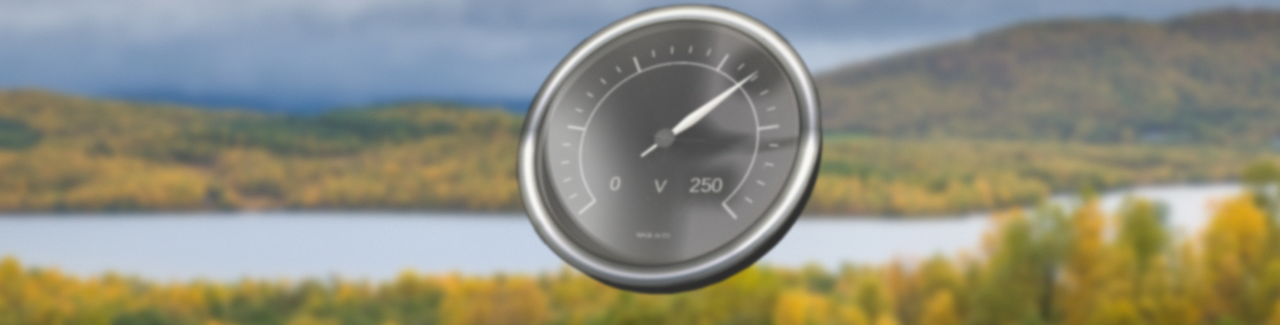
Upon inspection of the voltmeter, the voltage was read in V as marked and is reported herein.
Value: 170 V
